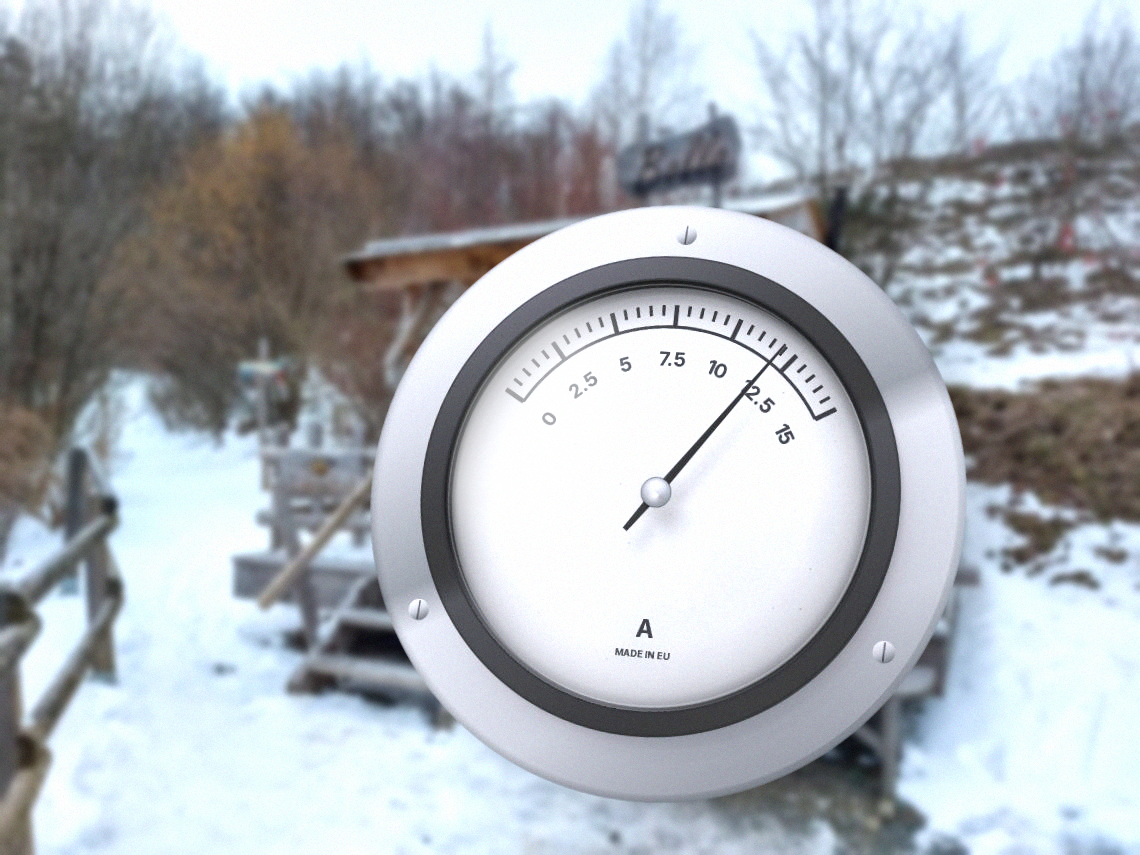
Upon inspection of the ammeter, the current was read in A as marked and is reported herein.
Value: 12 A
